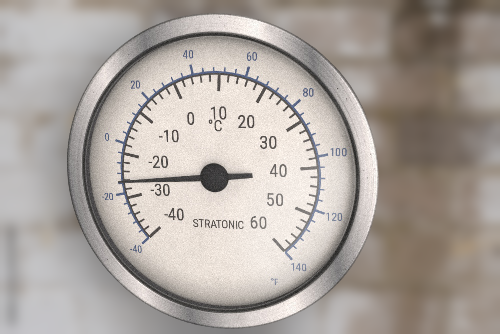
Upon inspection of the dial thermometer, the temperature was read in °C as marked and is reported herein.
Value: -26 °C
